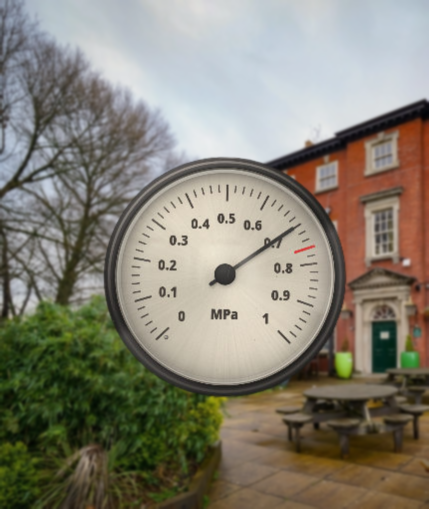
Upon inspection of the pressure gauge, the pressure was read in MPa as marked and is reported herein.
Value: 0.7 MPa
